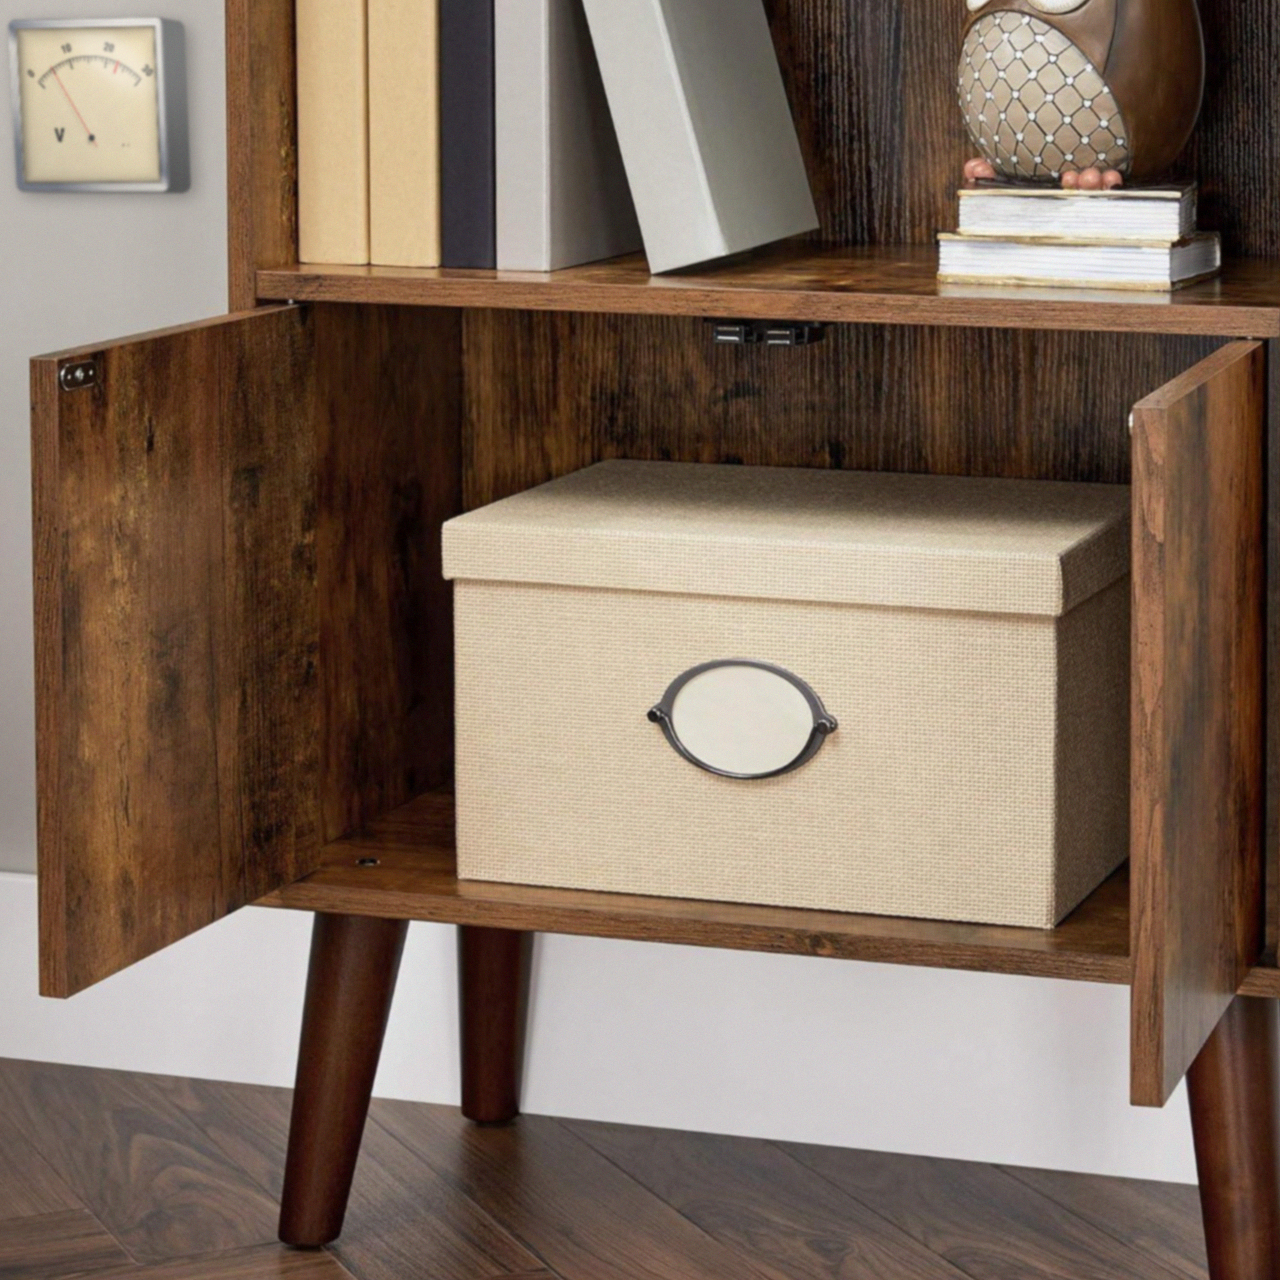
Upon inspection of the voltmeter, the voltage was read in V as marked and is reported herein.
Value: 5 V
